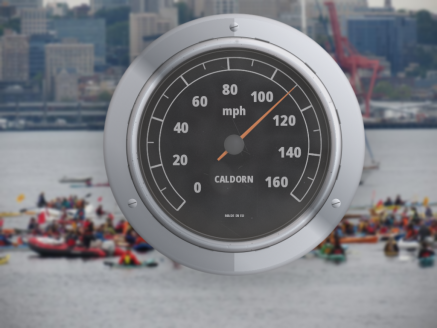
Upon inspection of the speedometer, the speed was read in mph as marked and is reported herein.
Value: 110 mph
